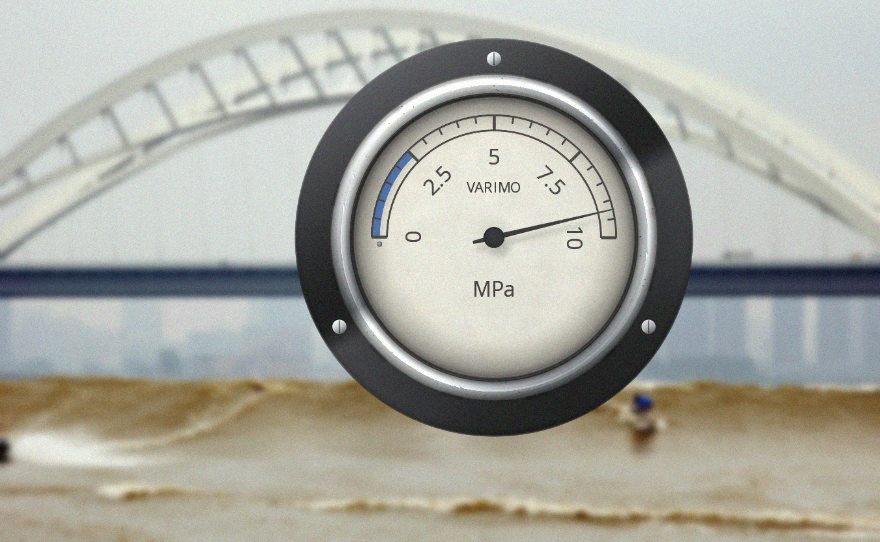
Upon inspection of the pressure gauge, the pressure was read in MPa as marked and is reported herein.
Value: 9.25 MPa
